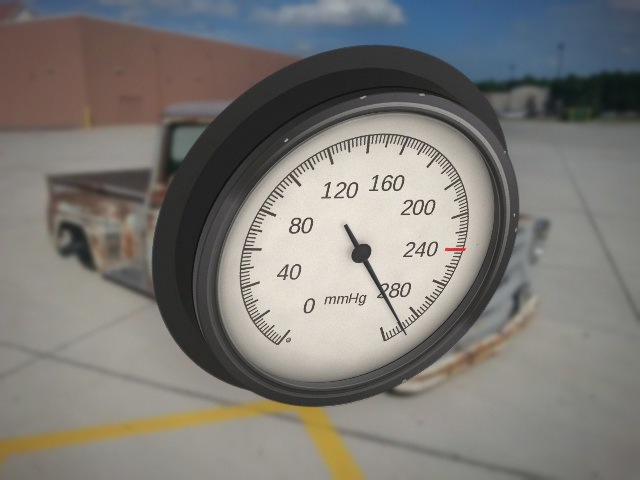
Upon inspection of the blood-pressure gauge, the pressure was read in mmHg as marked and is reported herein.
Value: 290 mmHg
